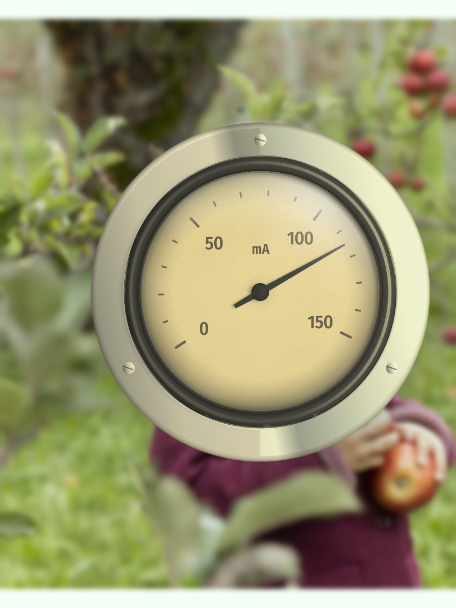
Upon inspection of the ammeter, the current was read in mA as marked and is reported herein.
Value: 115 mA
